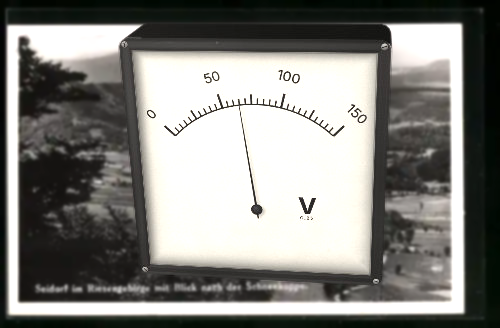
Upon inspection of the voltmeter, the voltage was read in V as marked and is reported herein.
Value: 65 V
